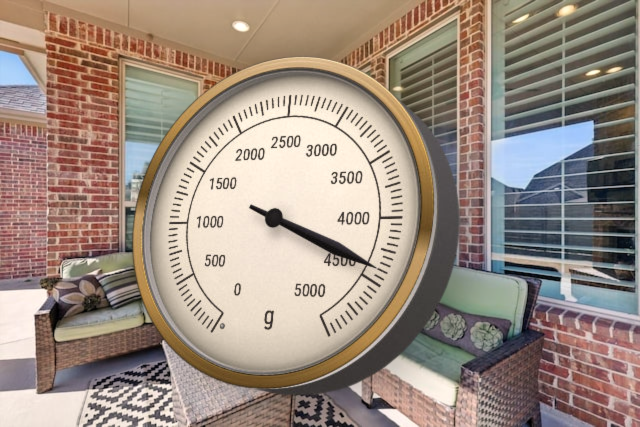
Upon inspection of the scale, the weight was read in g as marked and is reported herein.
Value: 4400 g
